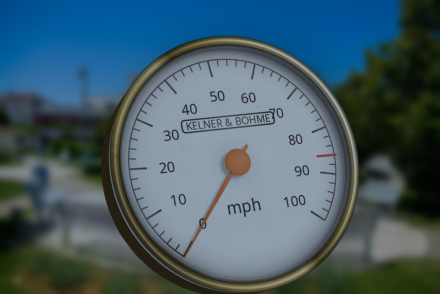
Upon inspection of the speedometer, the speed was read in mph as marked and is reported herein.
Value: 0 mph
